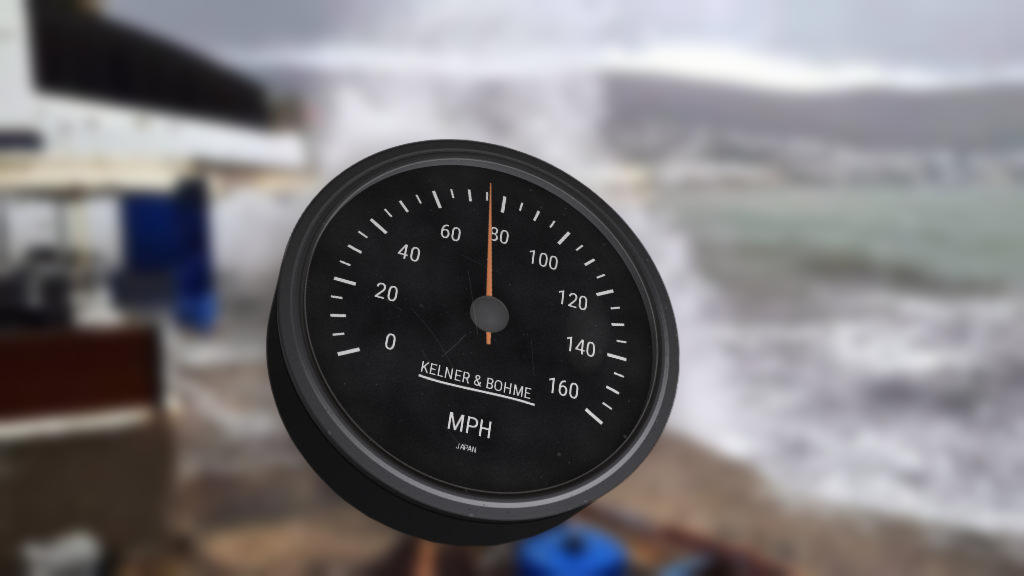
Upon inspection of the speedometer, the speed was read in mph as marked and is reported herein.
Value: 75 mph
